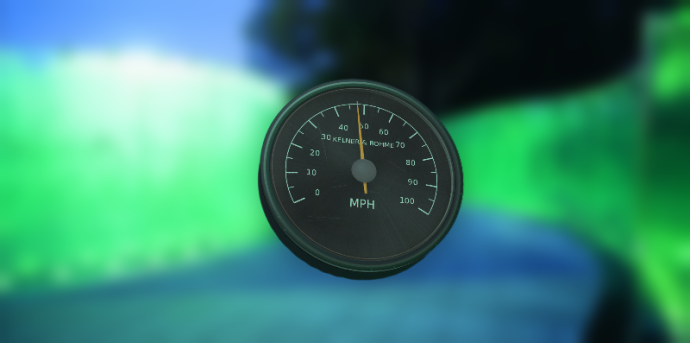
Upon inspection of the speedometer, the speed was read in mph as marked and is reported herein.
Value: 47.5 mph
